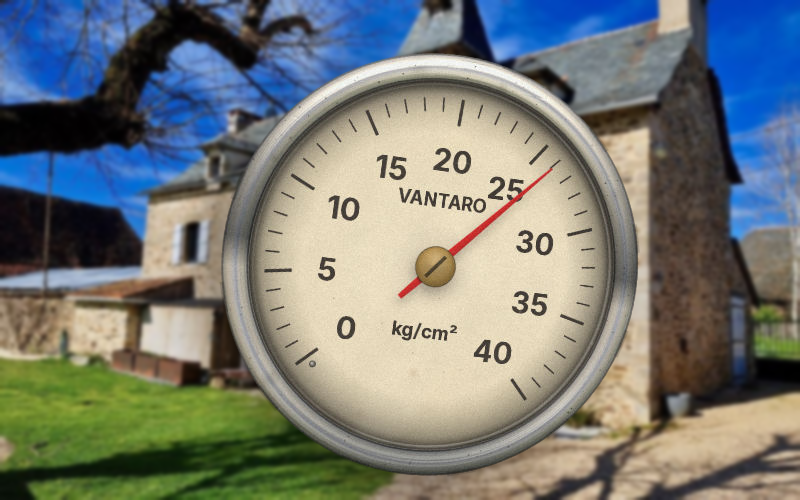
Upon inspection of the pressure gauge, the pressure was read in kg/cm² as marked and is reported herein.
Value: 26 kg/cm²
